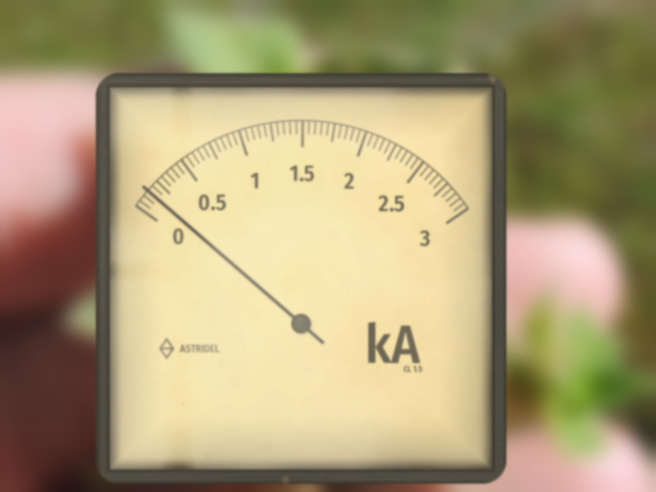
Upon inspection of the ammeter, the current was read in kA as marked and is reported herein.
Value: 0.15 kA
